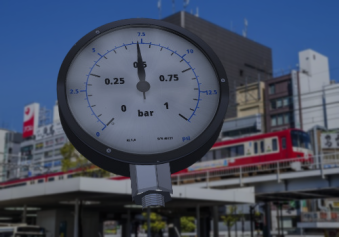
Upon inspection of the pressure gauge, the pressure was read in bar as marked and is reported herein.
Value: 0.5 bar
